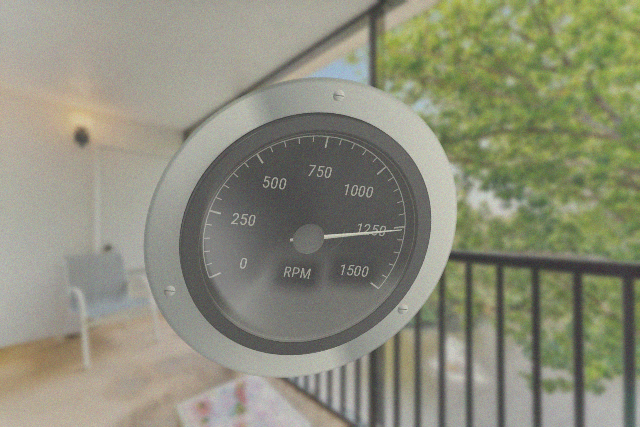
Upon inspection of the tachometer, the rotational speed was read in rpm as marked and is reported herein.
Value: 1250 rpm
